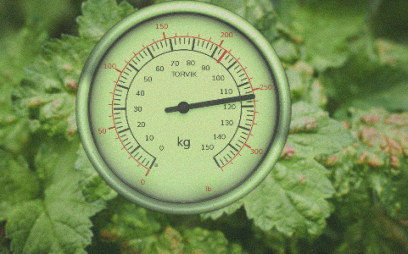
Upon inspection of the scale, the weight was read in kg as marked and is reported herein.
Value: 116 kg
